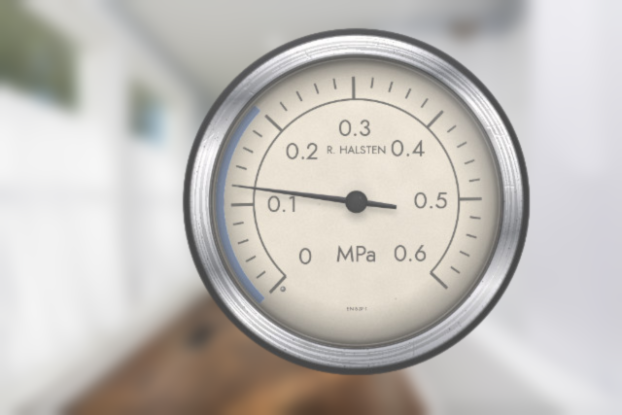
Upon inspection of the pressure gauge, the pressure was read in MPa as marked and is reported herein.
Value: 0.12 MPa
